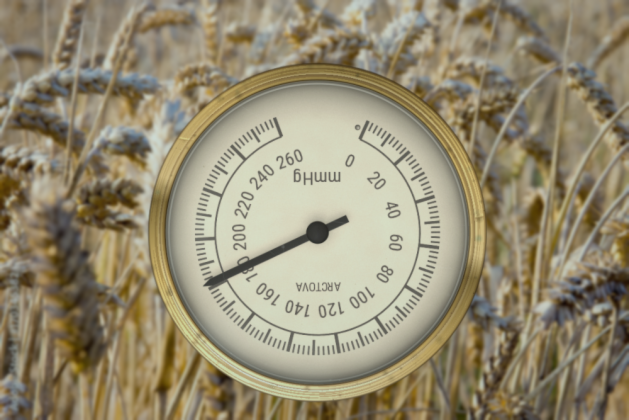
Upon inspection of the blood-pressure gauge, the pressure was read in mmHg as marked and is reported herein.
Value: 182 mmHg
